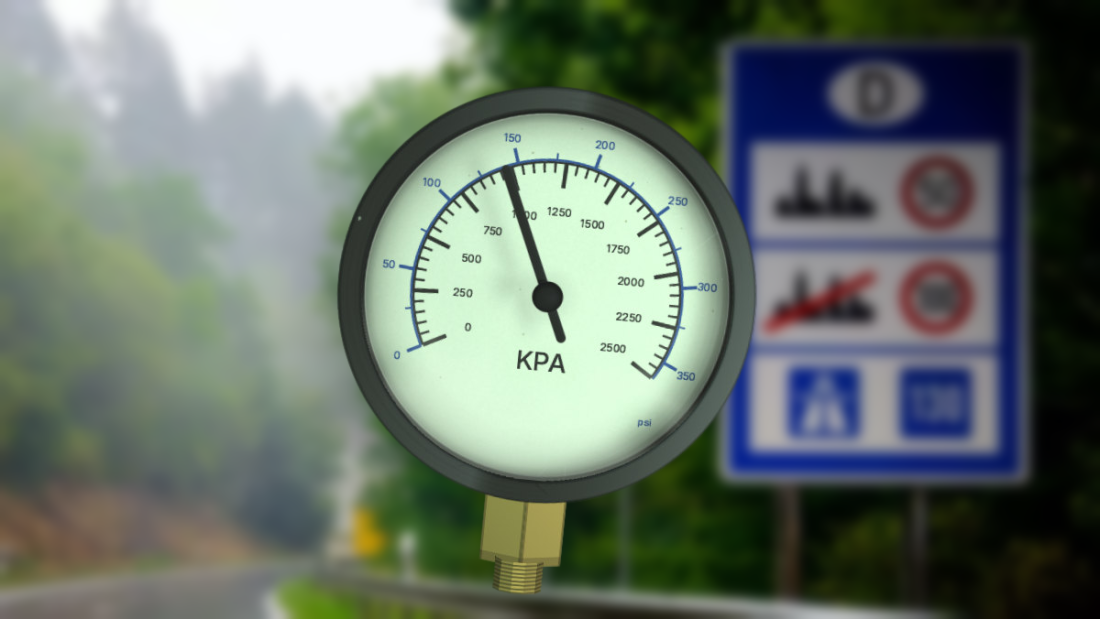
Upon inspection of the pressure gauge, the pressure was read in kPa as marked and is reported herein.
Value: 975 kPa
